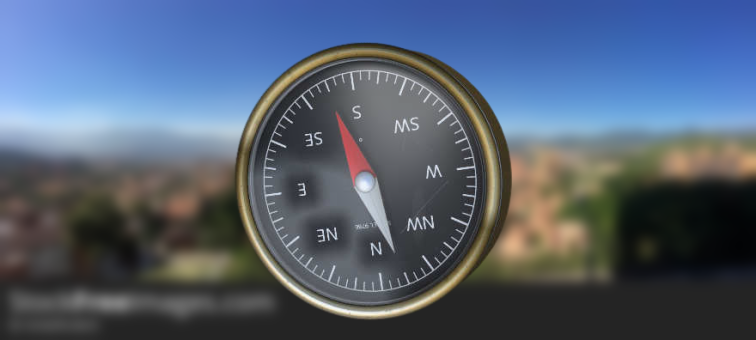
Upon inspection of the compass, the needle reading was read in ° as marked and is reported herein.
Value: 165 °
